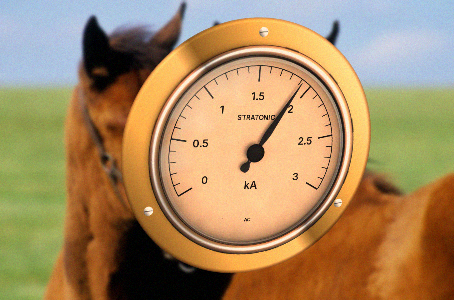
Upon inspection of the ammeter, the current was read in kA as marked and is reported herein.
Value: 1.9 kA
